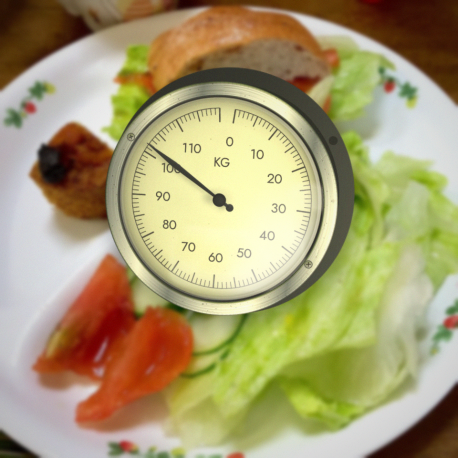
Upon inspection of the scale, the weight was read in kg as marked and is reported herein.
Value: 102 kg
